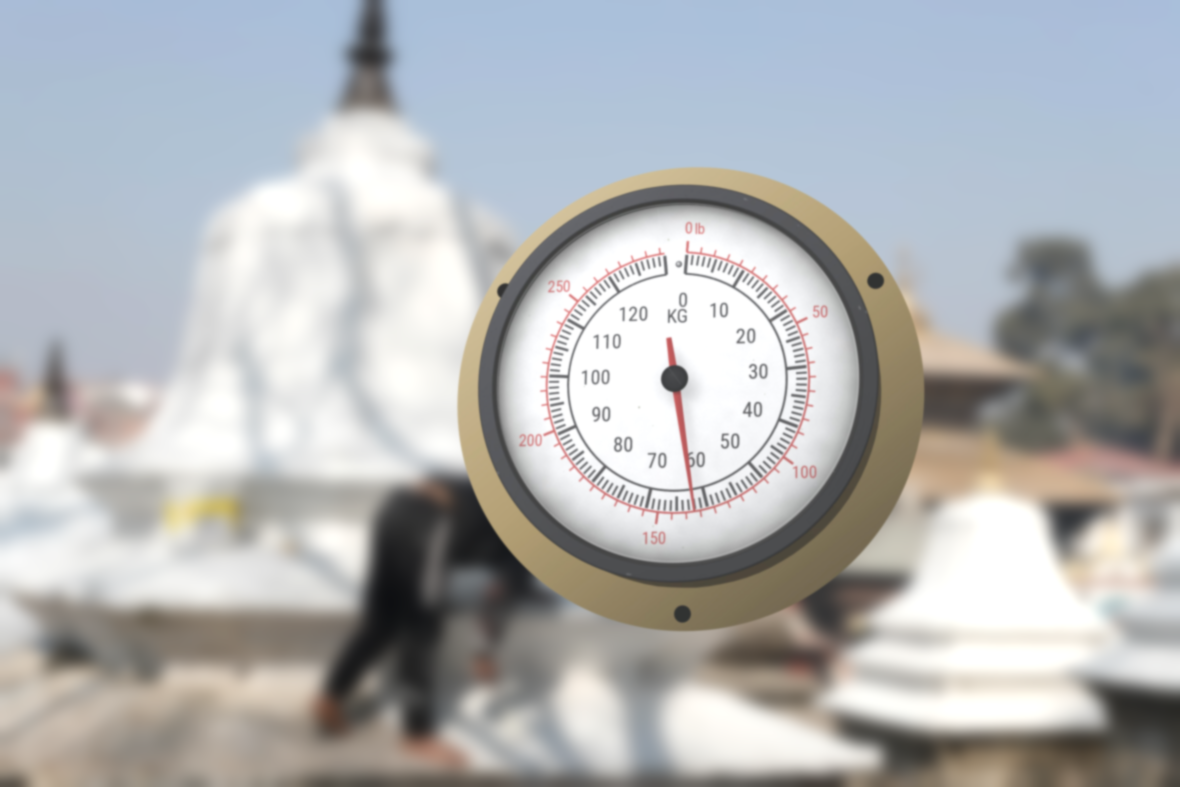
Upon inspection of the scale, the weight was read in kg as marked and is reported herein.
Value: 62 kg
